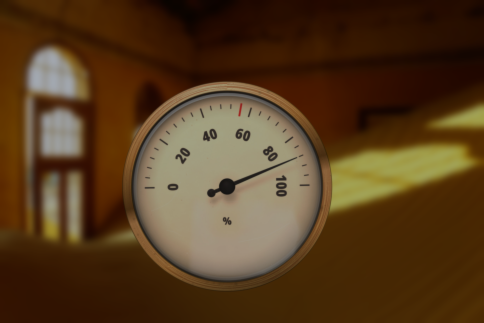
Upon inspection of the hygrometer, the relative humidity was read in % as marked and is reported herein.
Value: 88 %
